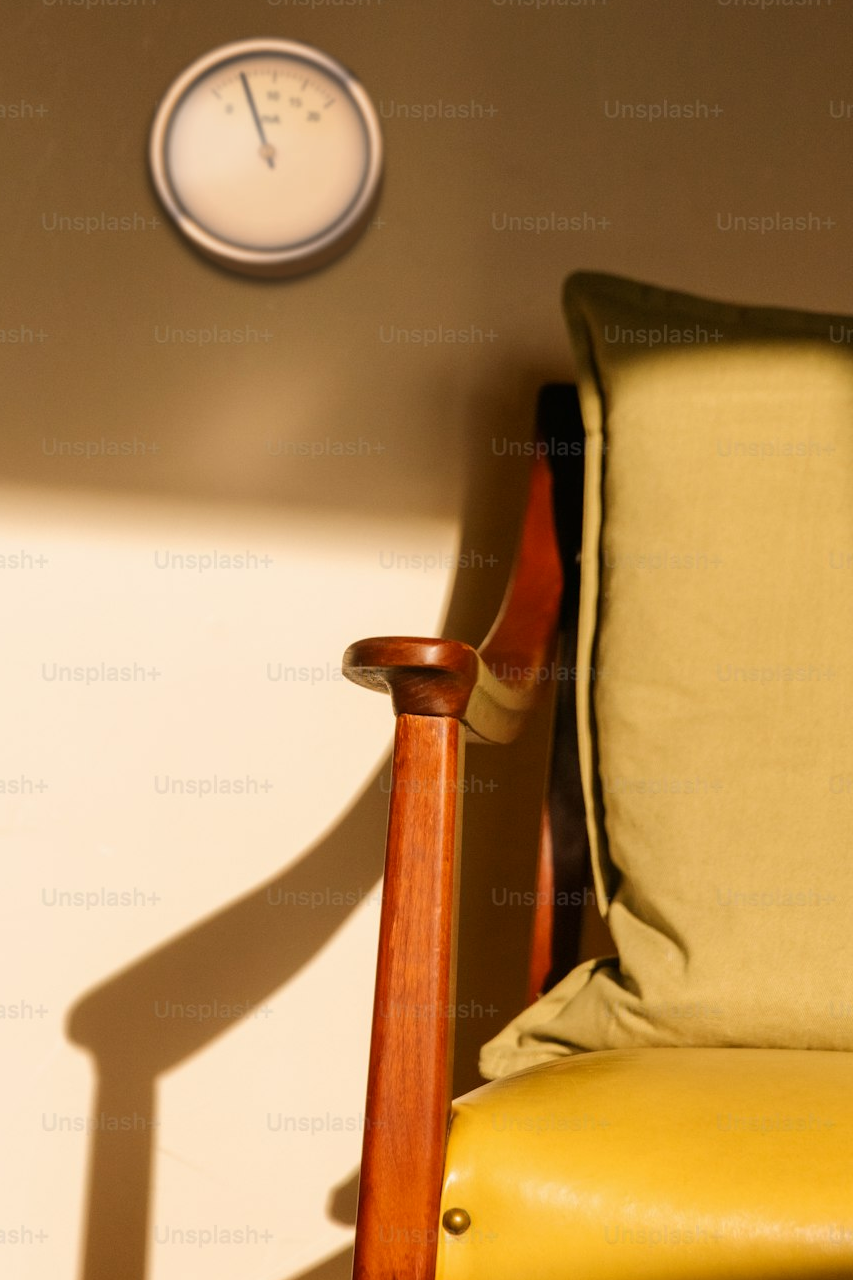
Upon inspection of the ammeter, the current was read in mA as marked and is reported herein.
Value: 5 mA
